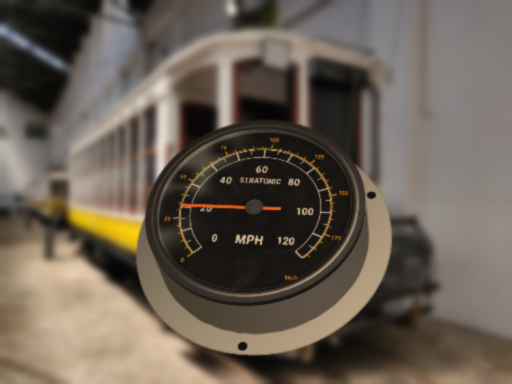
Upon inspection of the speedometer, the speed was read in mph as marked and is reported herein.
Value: 20 mph
